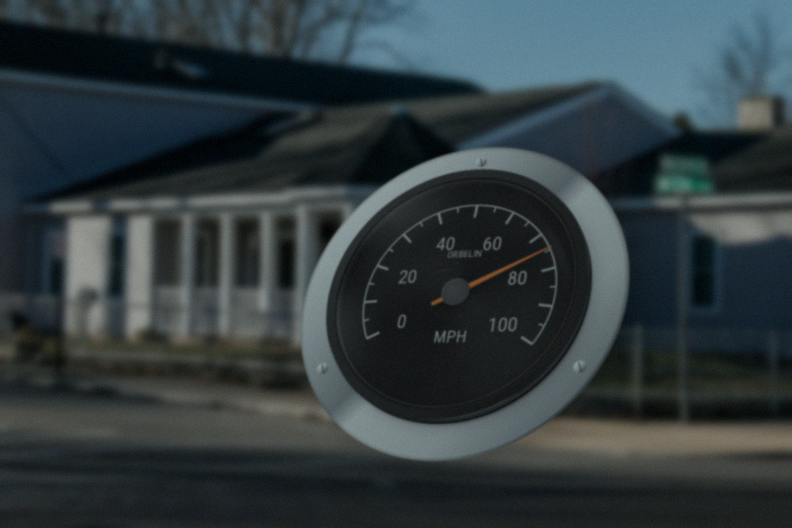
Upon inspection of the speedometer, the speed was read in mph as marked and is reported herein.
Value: 75 mph
